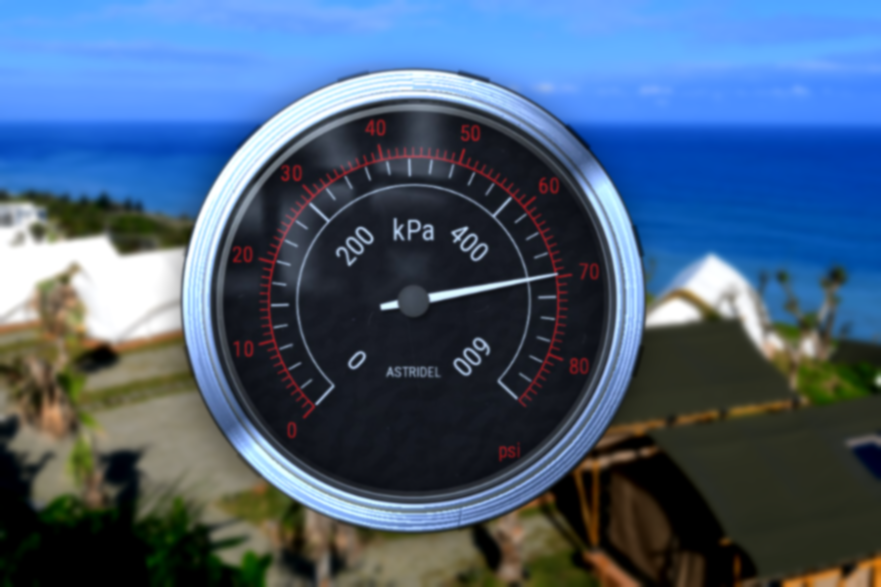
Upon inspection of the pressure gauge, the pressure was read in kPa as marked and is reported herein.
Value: 480 kPa
